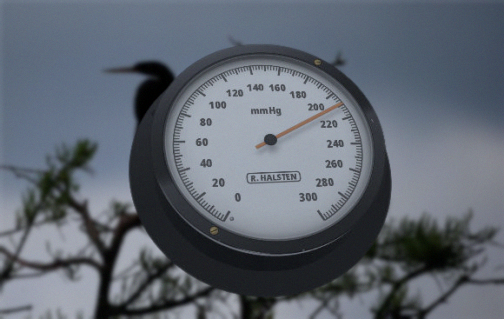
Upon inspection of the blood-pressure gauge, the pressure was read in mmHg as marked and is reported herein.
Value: 210 mmHg
